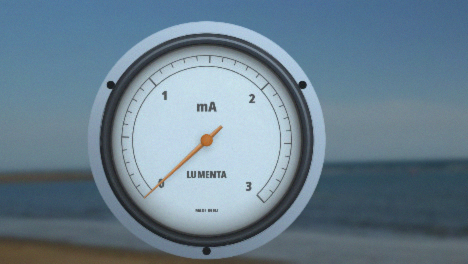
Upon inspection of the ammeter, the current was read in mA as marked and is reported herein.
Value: 0 mA
